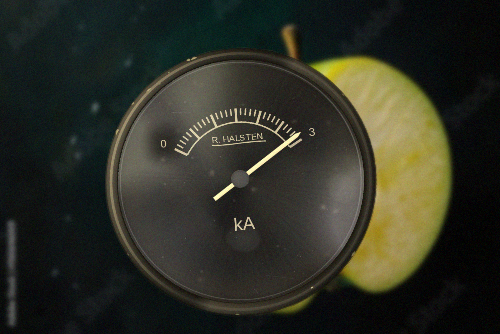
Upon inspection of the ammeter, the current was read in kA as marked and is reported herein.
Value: 2.9 kA
